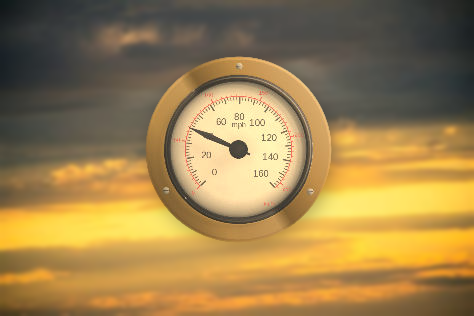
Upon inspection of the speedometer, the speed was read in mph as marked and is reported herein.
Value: 40 mph
